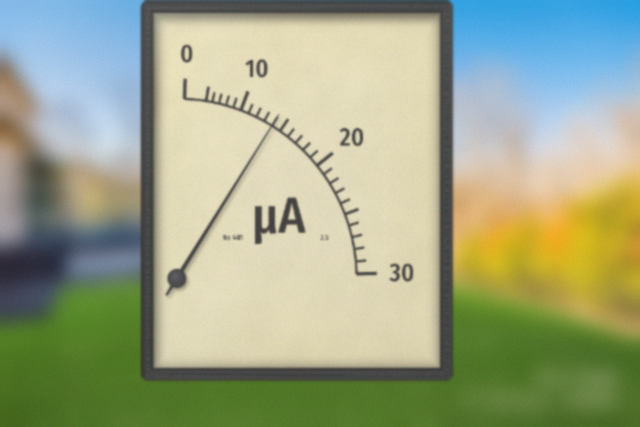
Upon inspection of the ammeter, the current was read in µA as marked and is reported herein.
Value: 14 µA
